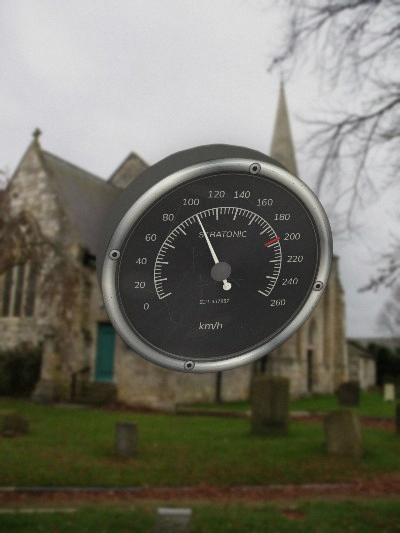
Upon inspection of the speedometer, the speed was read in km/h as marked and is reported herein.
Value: 100 km/h
